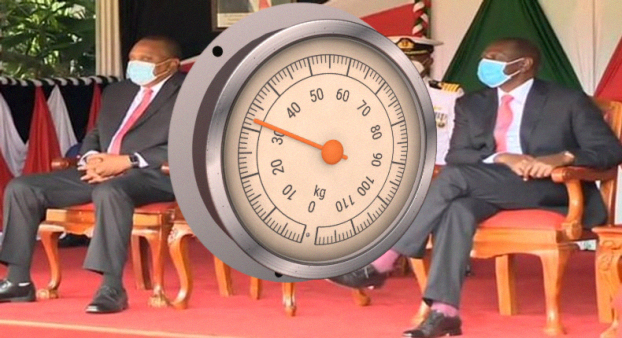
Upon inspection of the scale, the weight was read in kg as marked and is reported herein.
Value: 32 kg
